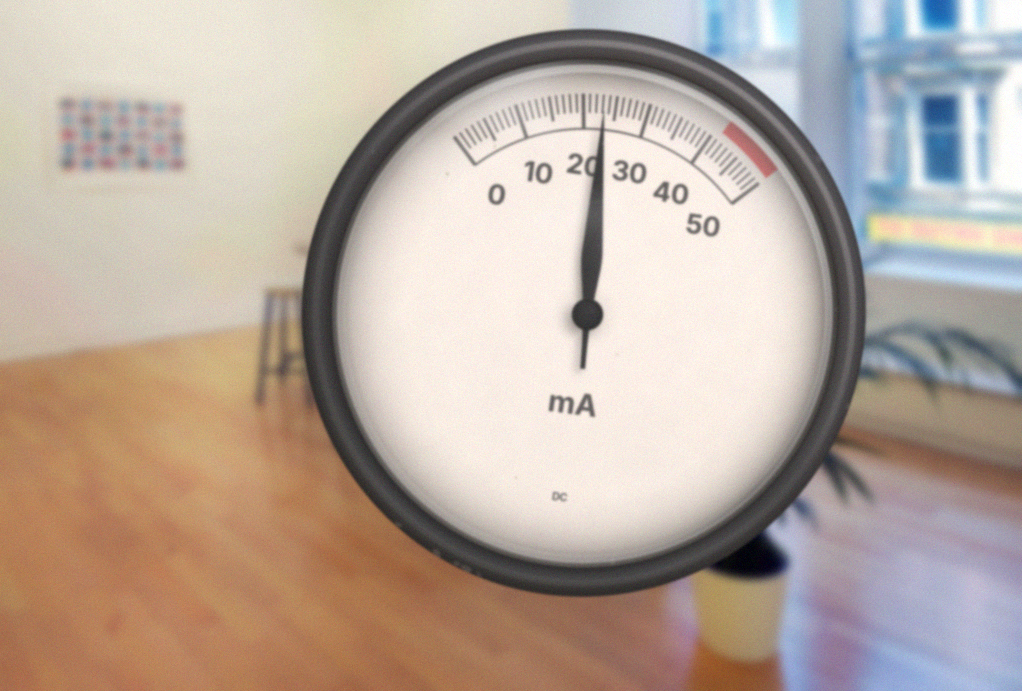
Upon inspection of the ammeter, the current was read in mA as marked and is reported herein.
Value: 23 mA
